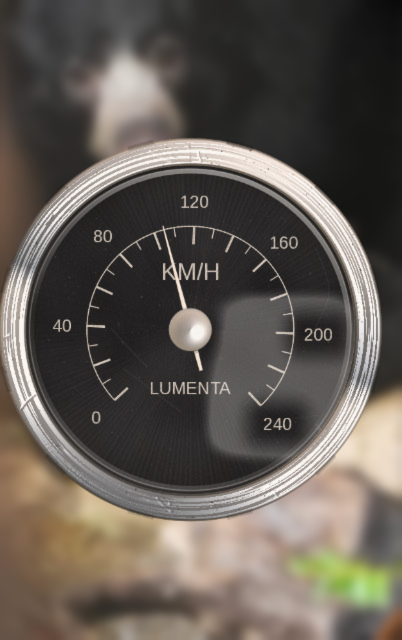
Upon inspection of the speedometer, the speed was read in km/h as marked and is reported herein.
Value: 105 km/h
